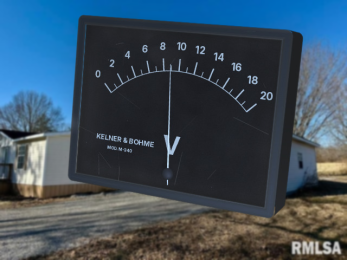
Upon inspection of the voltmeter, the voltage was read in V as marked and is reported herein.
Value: 9 V
